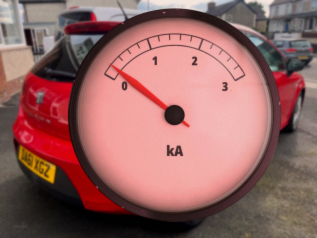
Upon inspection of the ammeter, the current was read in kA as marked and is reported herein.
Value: 0.2 kA
